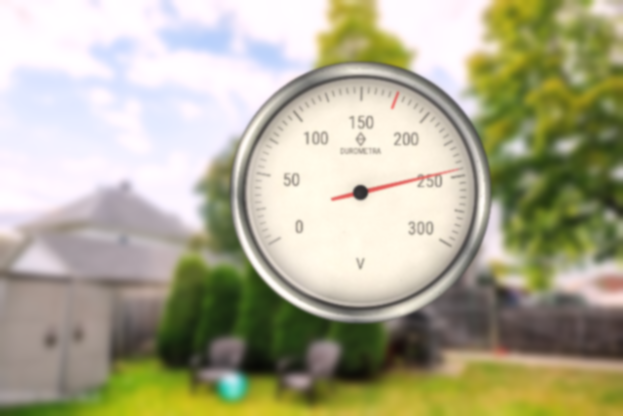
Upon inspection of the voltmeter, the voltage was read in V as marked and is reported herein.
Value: 245 V
